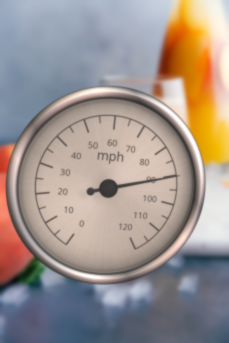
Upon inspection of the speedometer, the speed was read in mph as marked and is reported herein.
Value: 90 mph
